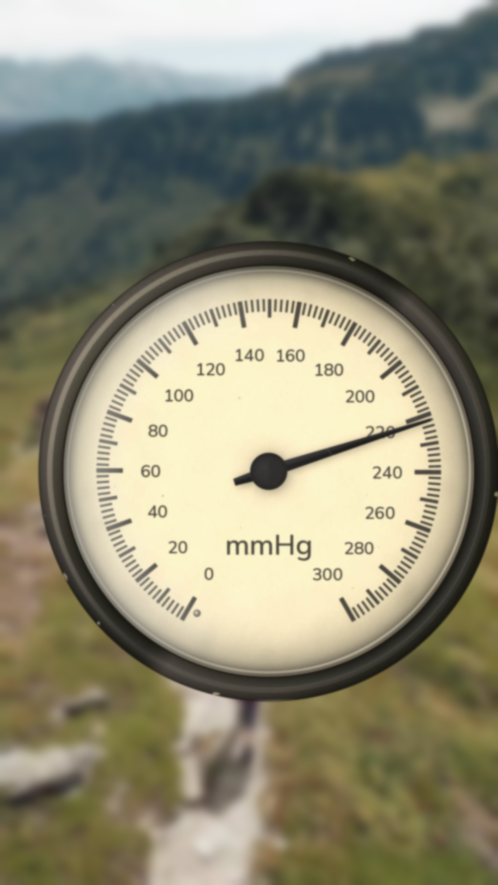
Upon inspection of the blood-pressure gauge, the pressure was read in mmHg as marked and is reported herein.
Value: 222 mmHg
